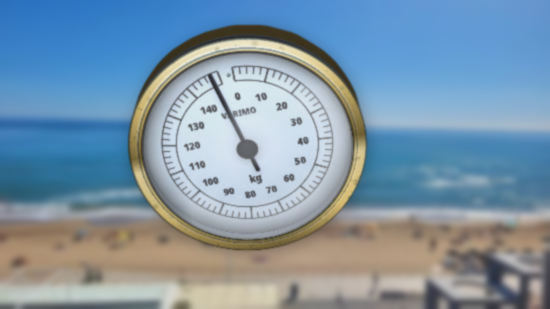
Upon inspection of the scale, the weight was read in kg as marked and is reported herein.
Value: 148 kg
